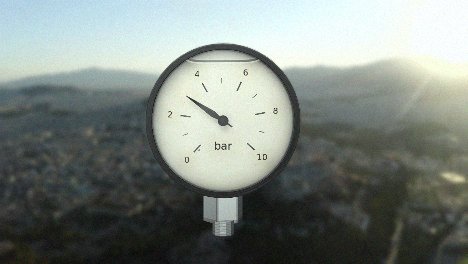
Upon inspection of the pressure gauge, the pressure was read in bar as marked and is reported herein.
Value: 3 bar
